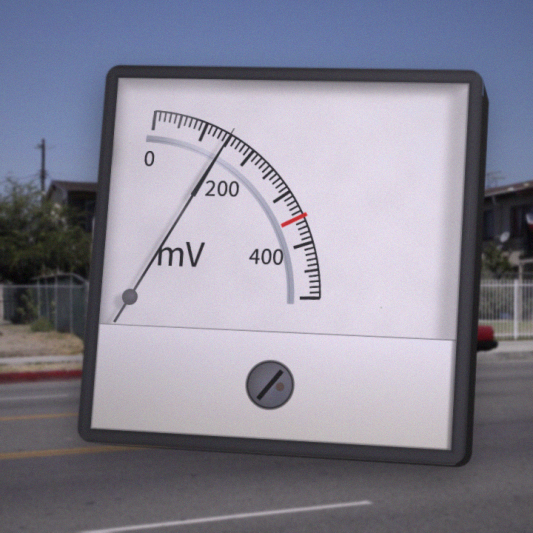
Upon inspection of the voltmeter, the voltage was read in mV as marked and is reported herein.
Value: 150 mV
